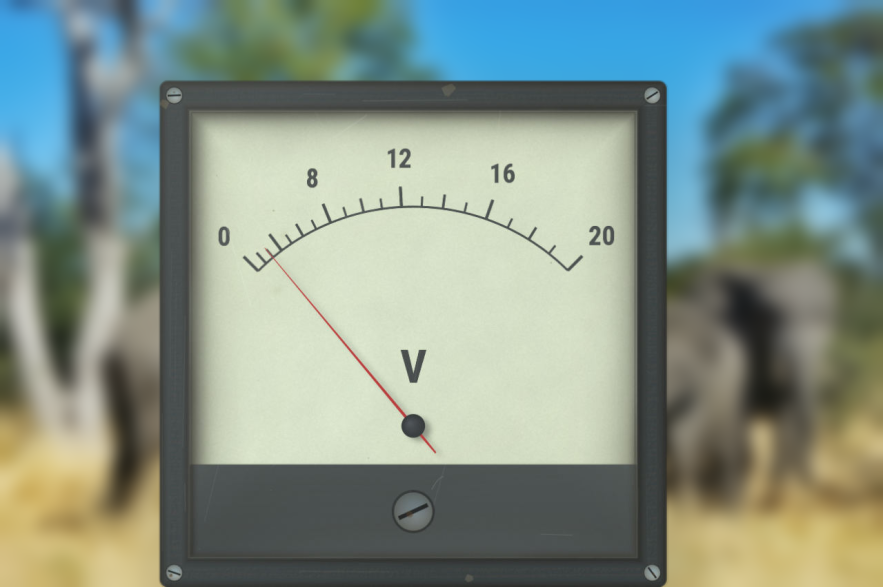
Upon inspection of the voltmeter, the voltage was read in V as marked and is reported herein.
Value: 3 V
